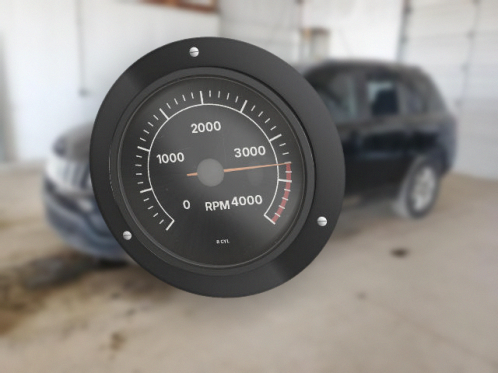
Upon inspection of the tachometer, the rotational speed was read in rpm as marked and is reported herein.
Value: 3300 rpm
